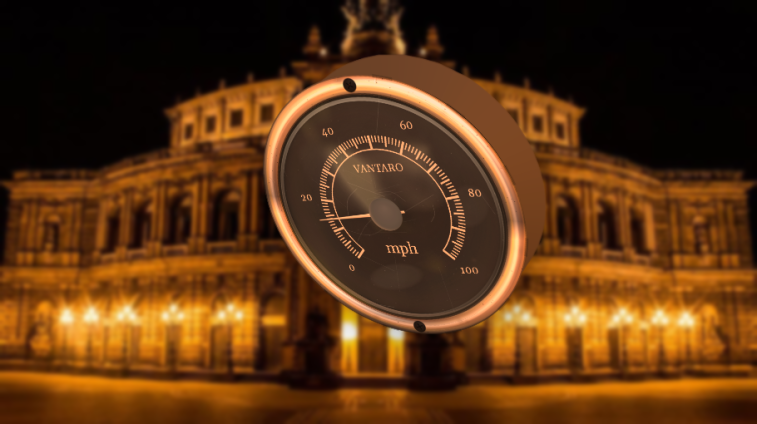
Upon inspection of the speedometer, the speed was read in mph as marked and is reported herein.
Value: 15 mph
